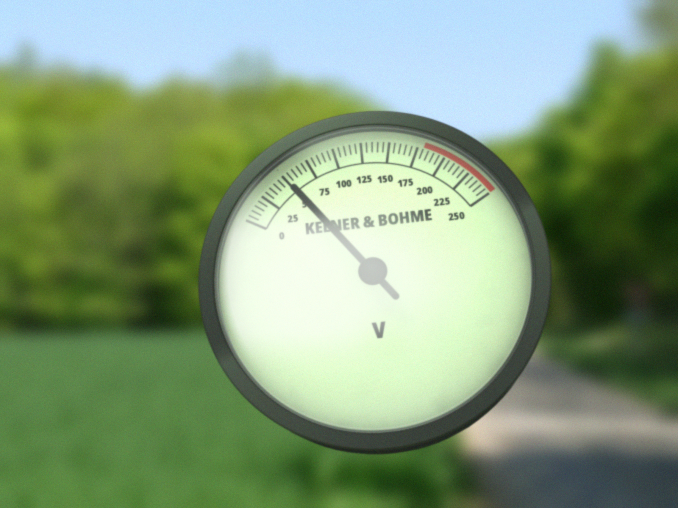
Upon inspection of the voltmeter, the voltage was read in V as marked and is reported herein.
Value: 50 V
